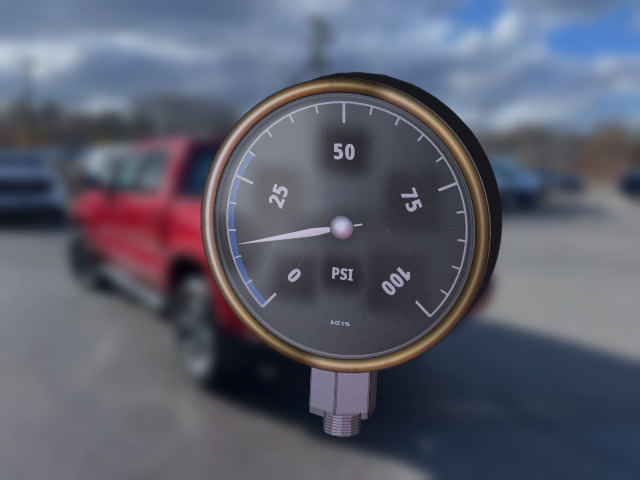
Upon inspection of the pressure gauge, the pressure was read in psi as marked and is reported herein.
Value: 12.5 psi
